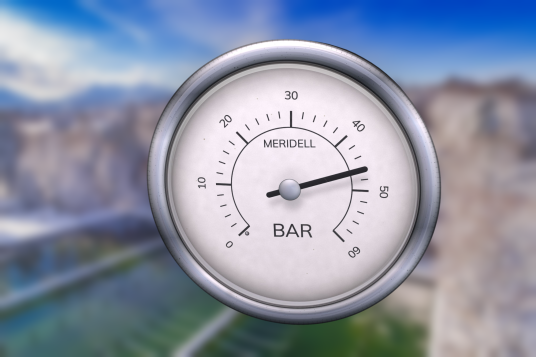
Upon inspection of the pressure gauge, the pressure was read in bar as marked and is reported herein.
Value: 46 bar
